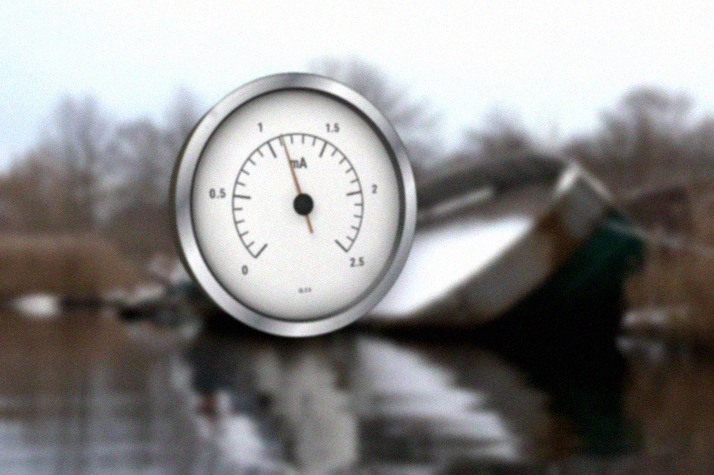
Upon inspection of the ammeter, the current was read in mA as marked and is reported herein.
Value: 1.1 mA
